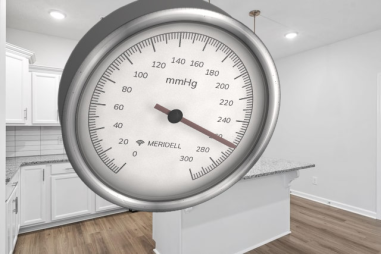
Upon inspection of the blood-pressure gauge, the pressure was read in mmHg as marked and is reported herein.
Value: 260 mmHg
